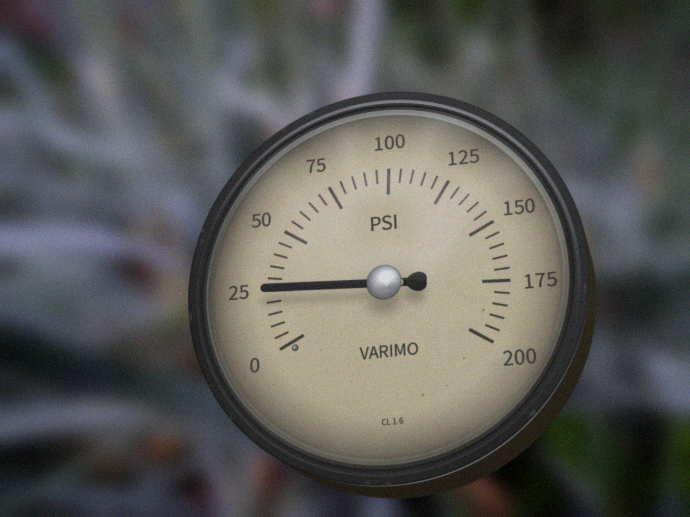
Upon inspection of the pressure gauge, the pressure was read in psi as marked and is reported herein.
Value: 25 psi
